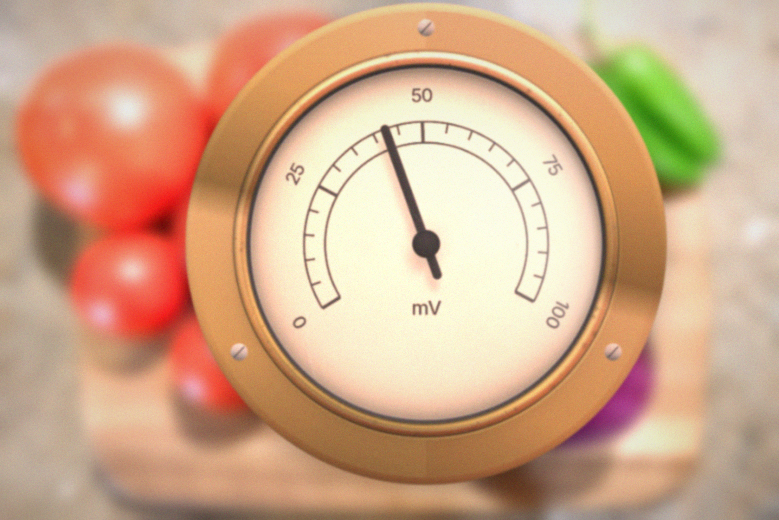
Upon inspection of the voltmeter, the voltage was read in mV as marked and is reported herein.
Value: 42.5 mV
